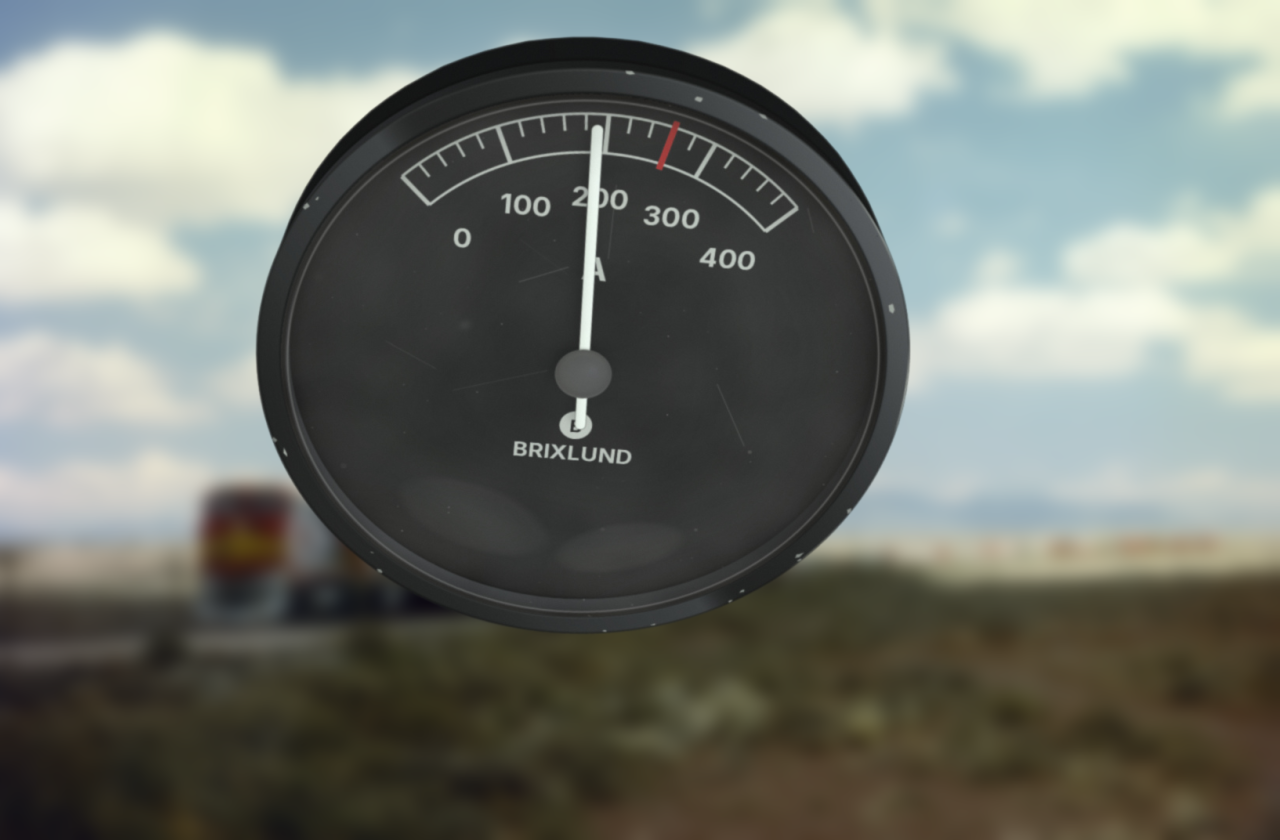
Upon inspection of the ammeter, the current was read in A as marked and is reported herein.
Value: 190 A
